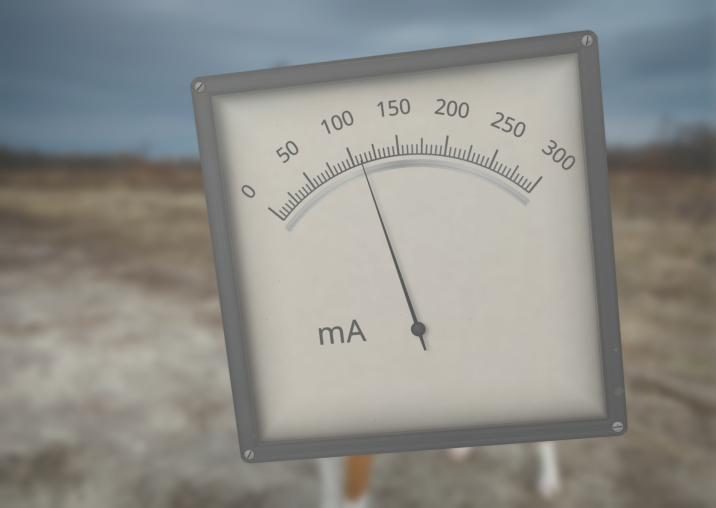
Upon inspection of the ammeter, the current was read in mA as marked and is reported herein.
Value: 110 mA
